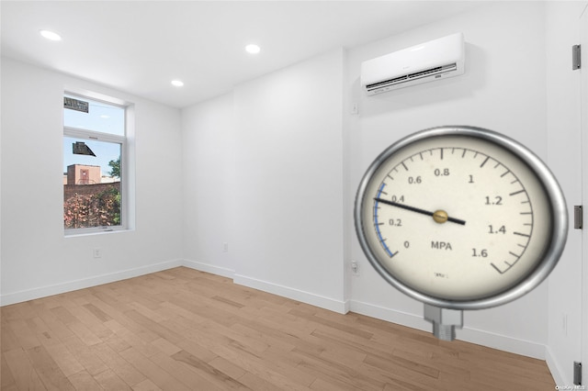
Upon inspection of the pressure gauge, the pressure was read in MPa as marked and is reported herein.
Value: 0.35 MPa
